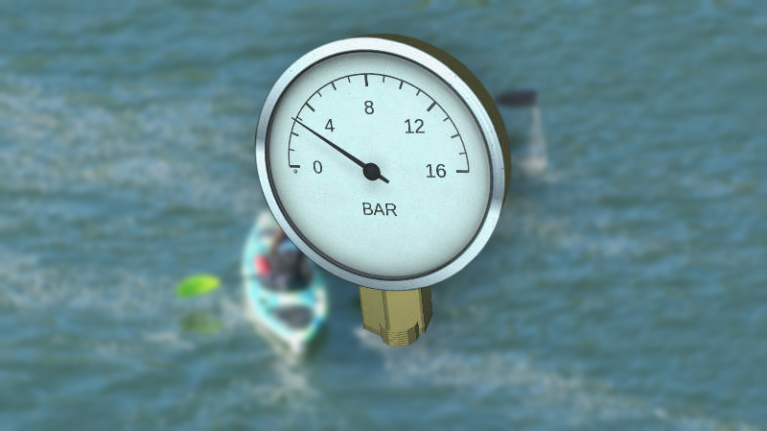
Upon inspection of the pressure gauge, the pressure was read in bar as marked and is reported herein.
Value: 3 bar
